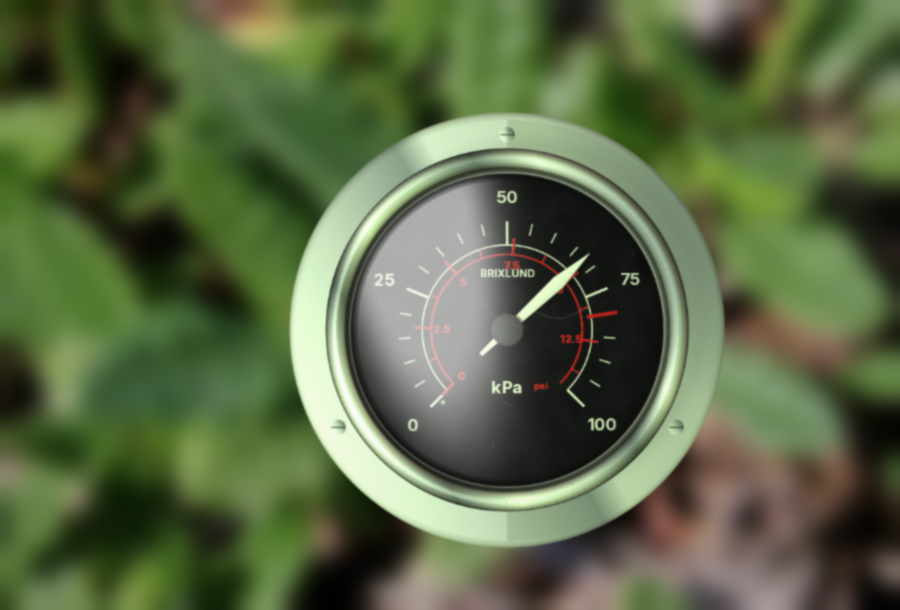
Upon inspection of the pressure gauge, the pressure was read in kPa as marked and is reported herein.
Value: 67.5 kPa
